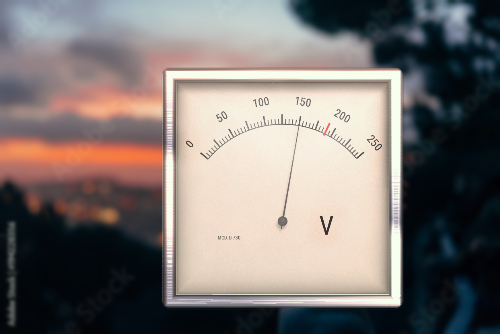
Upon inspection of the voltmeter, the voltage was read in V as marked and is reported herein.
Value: 150 V
